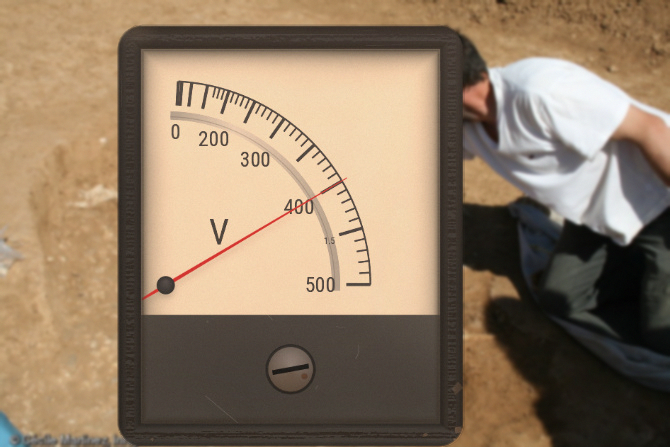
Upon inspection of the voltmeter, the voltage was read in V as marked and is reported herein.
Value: 400 V
